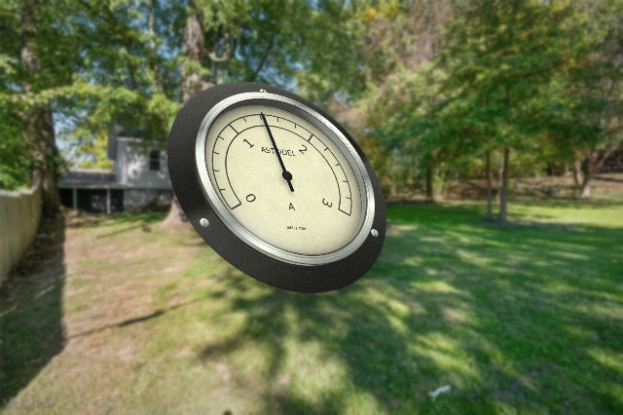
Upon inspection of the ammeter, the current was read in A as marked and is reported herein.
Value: 1.4 A
